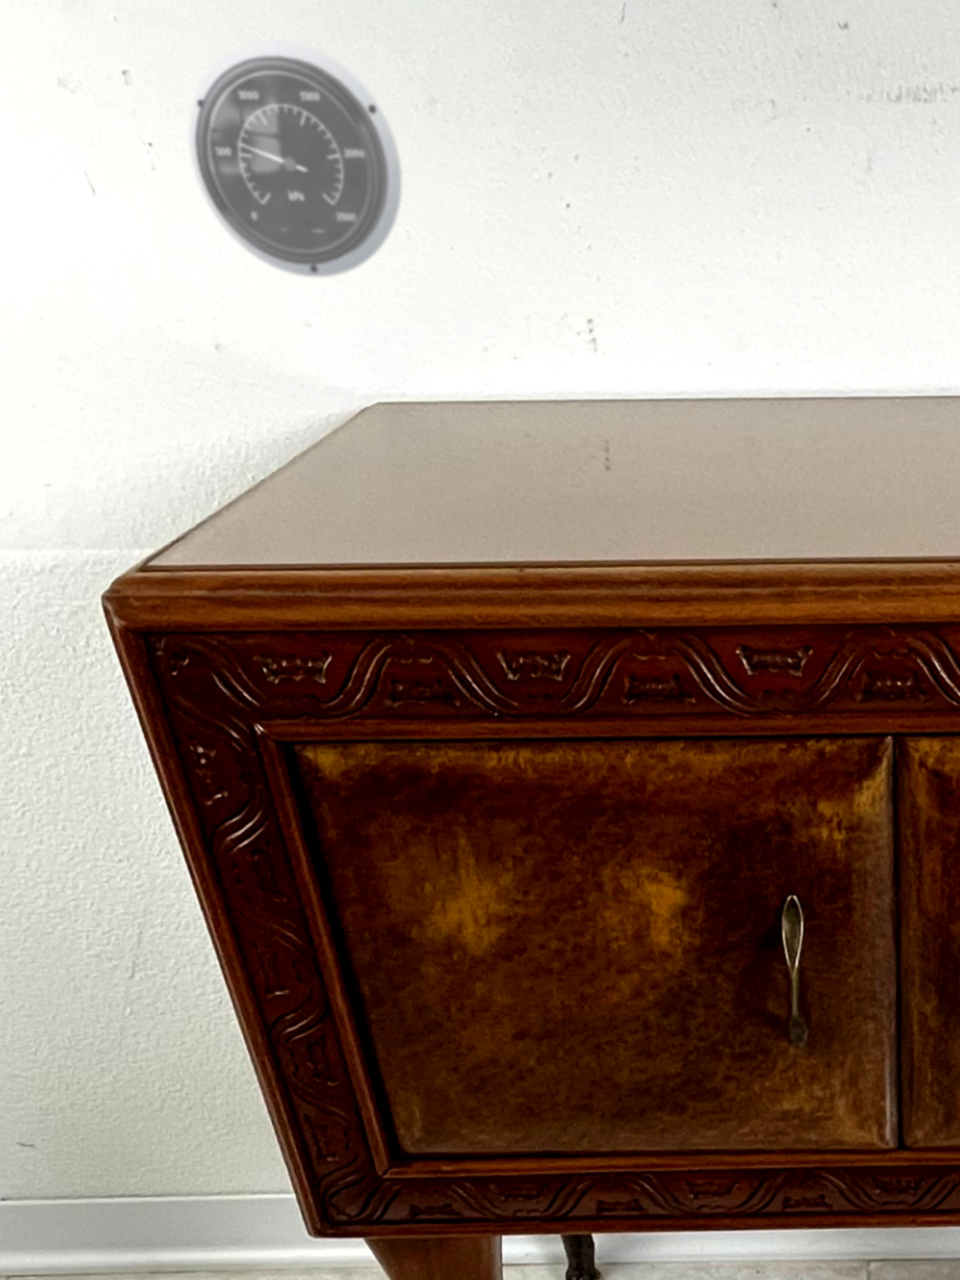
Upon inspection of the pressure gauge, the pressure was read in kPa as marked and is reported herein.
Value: 600 kPa
